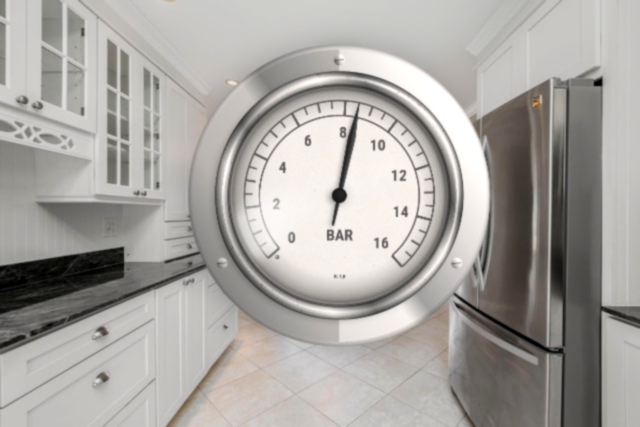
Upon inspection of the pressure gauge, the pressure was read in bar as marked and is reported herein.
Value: 8.5 bar
